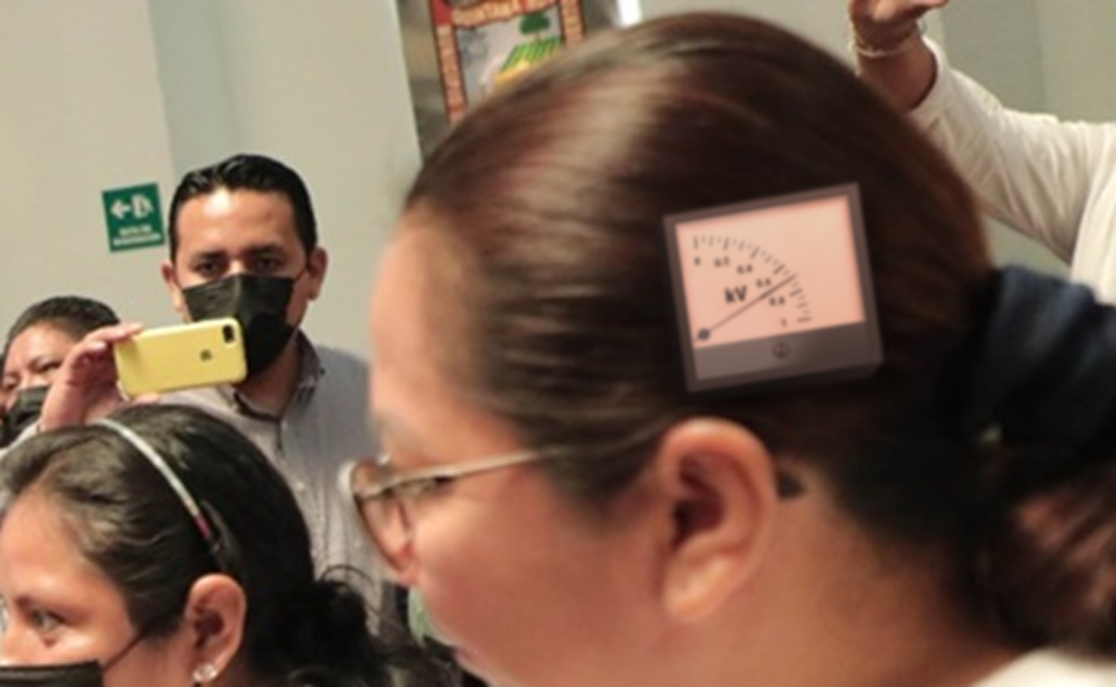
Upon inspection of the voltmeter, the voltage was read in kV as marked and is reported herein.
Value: 0.7 kV
